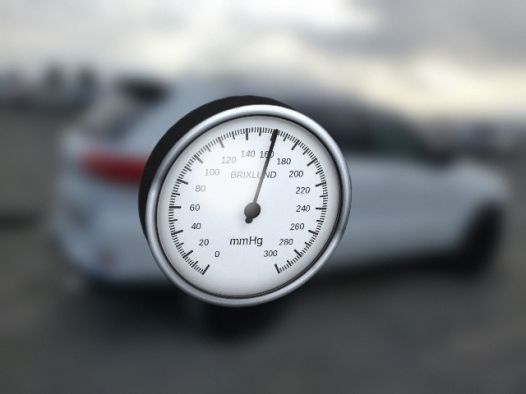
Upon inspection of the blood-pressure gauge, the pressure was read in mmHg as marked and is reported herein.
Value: 160 mmHg
